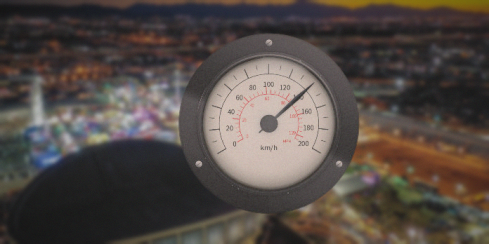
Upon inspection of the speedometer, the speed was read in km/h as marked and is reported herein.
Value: 140 km/h
